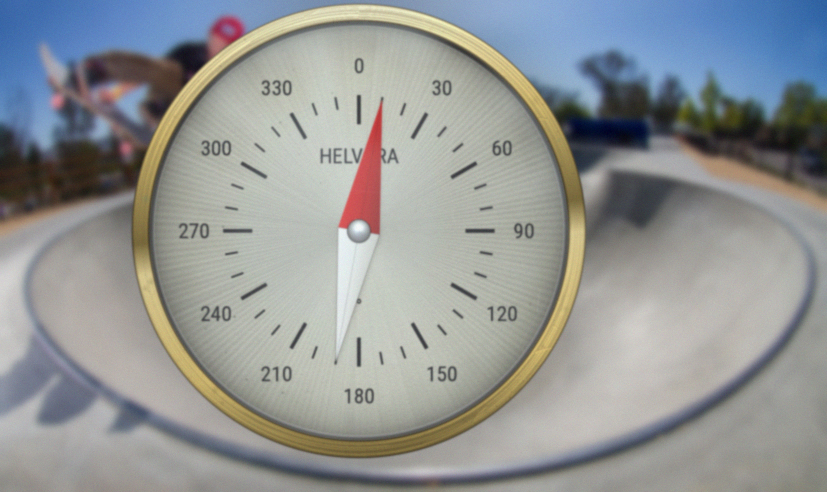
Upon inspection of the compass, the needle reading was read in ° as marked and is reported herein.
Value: 10 °
